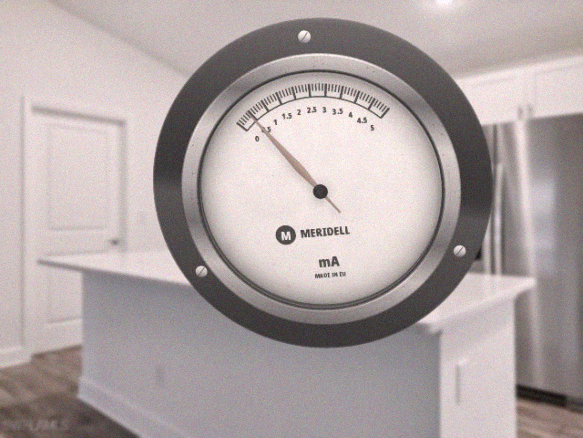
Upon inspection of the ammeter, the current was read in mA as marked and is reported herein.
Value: 0.5 mA
